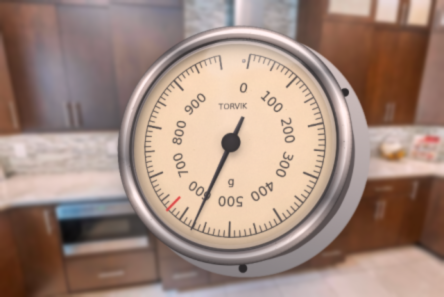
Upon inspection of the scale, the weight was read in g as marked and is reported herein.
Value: 570 g
